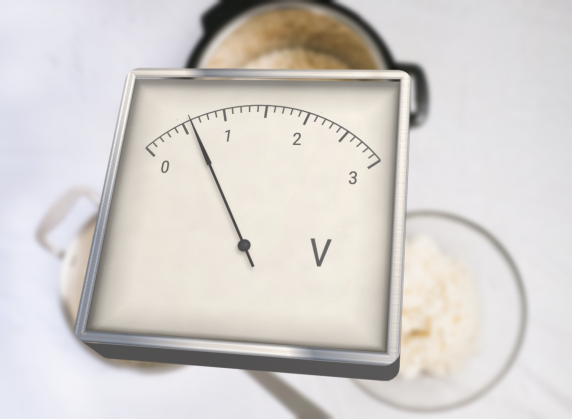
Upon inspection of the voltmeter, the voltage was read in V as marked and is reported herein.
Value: 0.6 V
